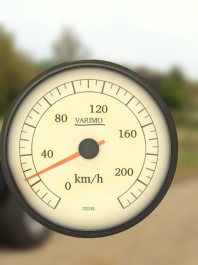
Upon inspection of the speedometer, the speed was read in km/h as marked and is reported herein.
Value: 25 km/h
